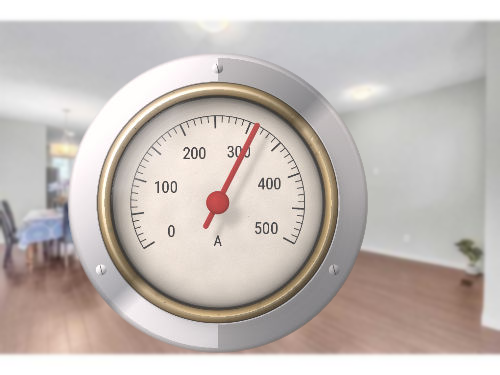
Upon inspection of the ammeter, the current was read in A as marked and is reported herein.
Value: 310 A
